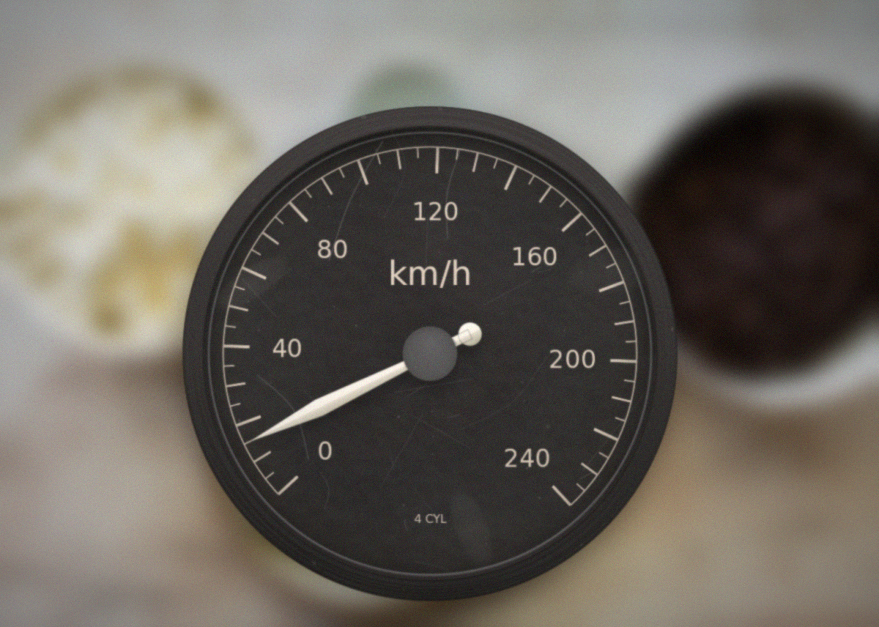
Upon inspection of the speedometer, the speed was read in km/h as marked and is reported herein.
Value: 15 km/h
